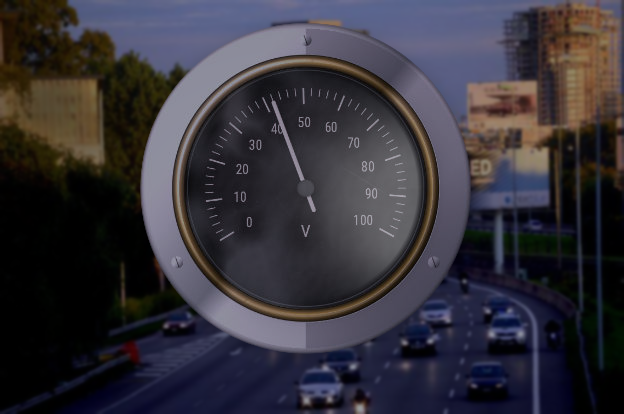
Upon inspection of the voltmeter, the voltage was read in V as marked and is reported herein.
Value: 42 V
